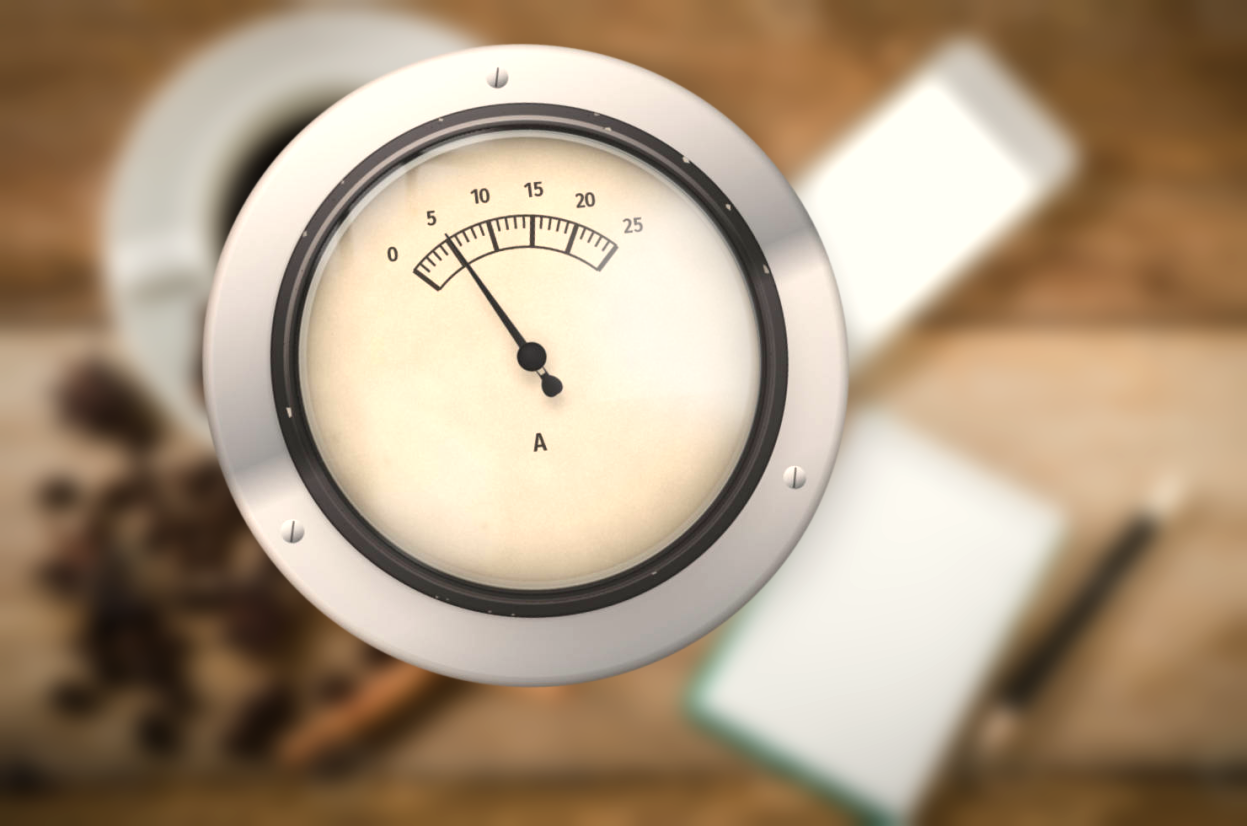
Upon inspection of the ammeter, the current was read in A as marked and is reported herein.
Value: 5 A
